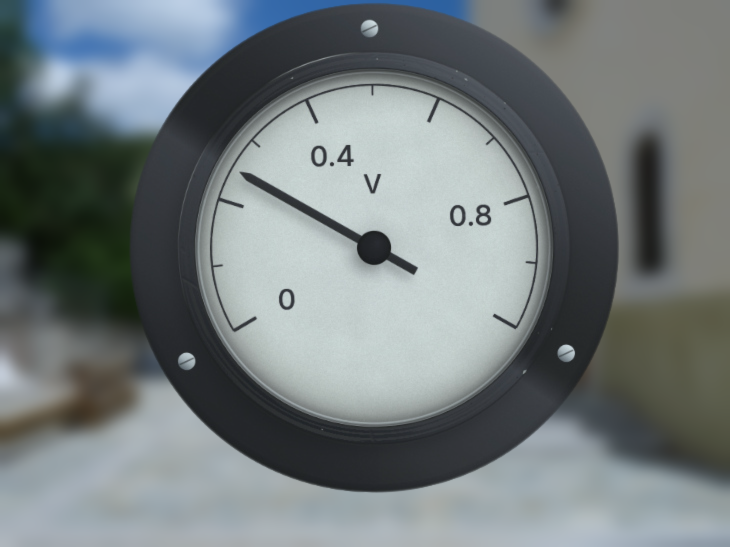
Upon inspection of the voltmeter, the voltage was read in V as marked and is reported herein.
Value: 0.25 V
